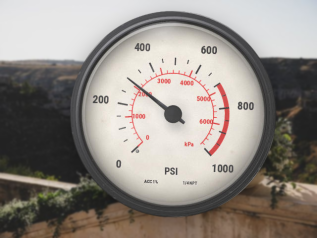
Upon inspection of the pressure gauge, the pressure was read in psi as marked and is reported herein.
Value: 300 psi
